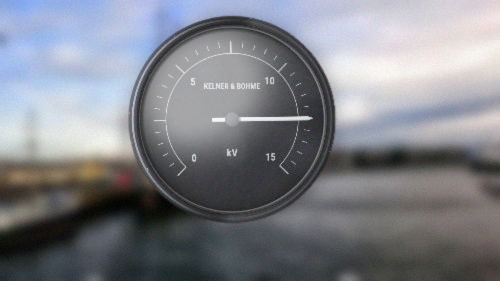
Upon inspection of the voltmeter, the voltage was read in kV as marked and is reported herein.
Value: 12.5 kV
